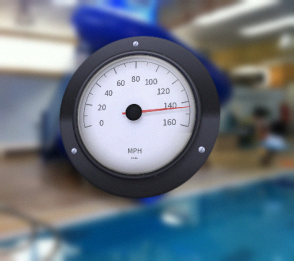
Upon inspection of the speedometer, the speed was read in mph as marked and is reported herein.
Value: 145 mph
